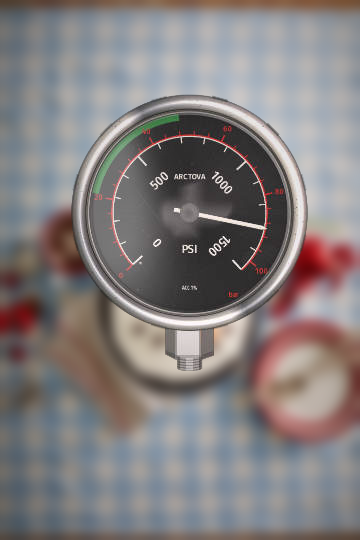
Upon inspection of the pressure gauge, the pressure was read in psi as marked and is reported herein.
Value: 1300 psi
